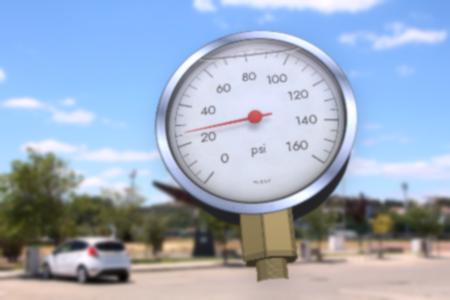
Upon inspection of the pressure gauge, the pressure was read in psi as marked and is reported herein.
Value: 25 psi
